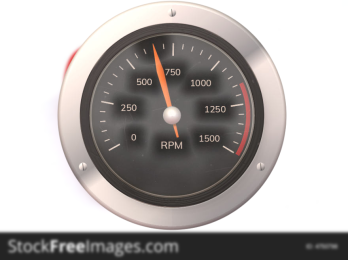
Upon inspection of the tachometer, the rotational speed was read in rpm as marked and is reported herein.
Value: 650 rpm
